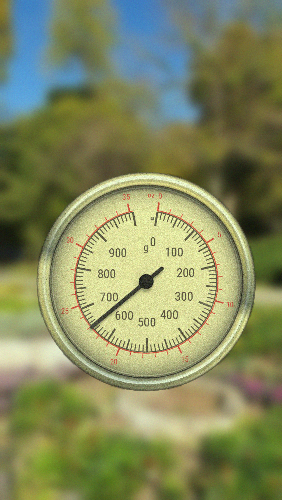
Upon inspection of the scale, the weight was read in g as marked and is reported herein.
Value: 650 g
